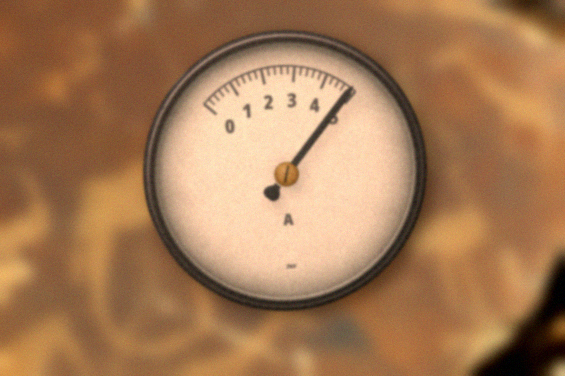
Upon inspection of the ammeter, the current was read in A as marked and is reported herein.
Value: 4.8 A
